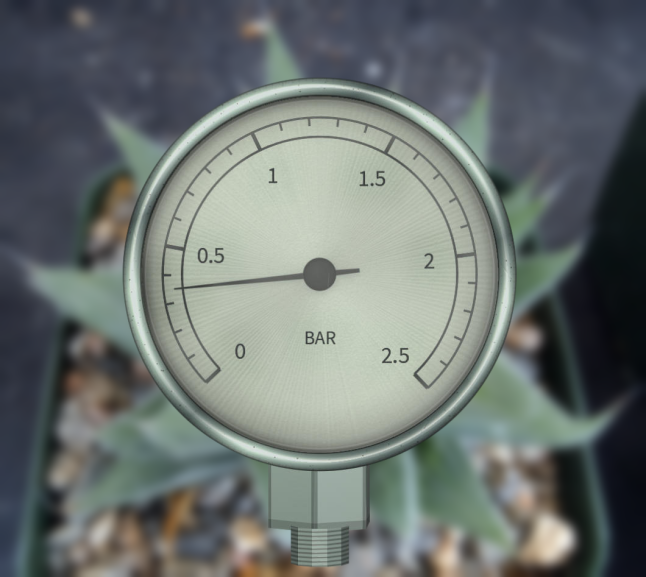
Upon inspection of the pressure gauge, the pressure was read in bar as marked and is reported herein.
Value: 0.35 bar
